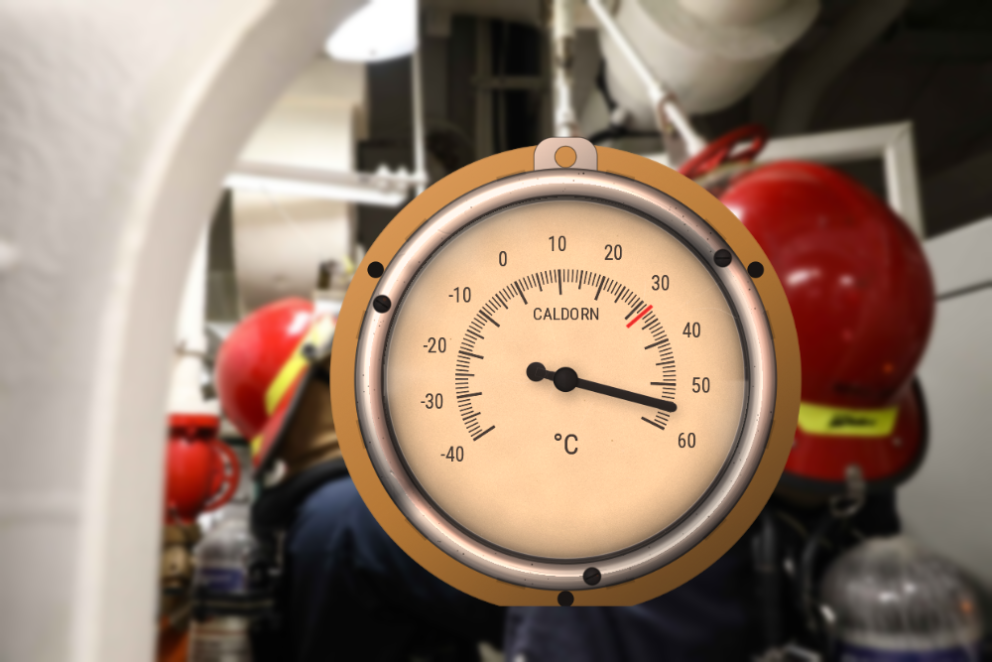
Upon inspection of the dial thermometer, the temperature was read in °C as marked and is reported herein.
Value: 55 °C
